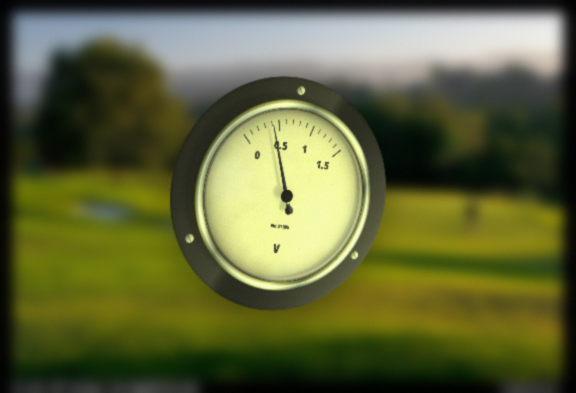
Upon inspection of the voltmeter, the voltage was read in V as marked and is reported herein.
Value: 0.4 V
